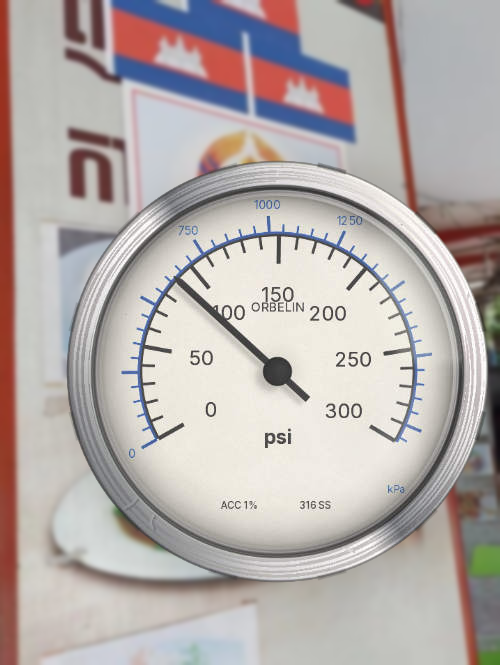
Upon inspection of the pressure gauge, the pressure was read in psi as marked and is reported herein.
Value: 90 psi
